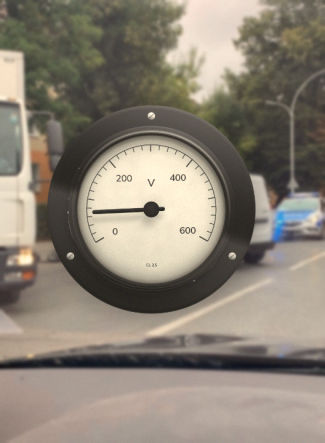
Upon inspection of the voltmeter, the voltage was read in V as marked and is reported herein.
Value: 70 V
